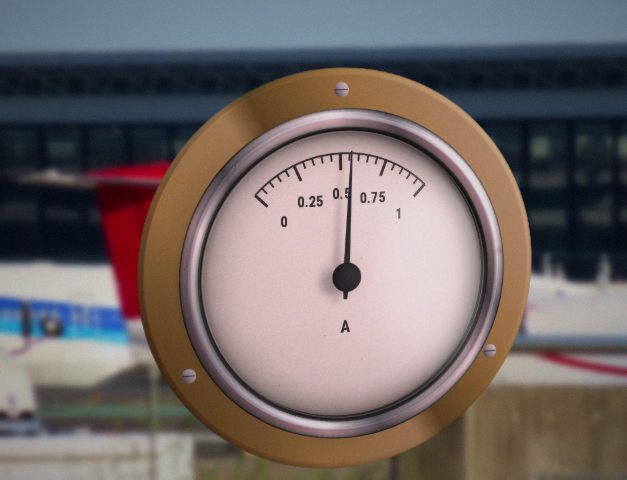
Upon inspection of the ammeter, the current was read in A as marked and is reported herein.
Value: 0.55 A
